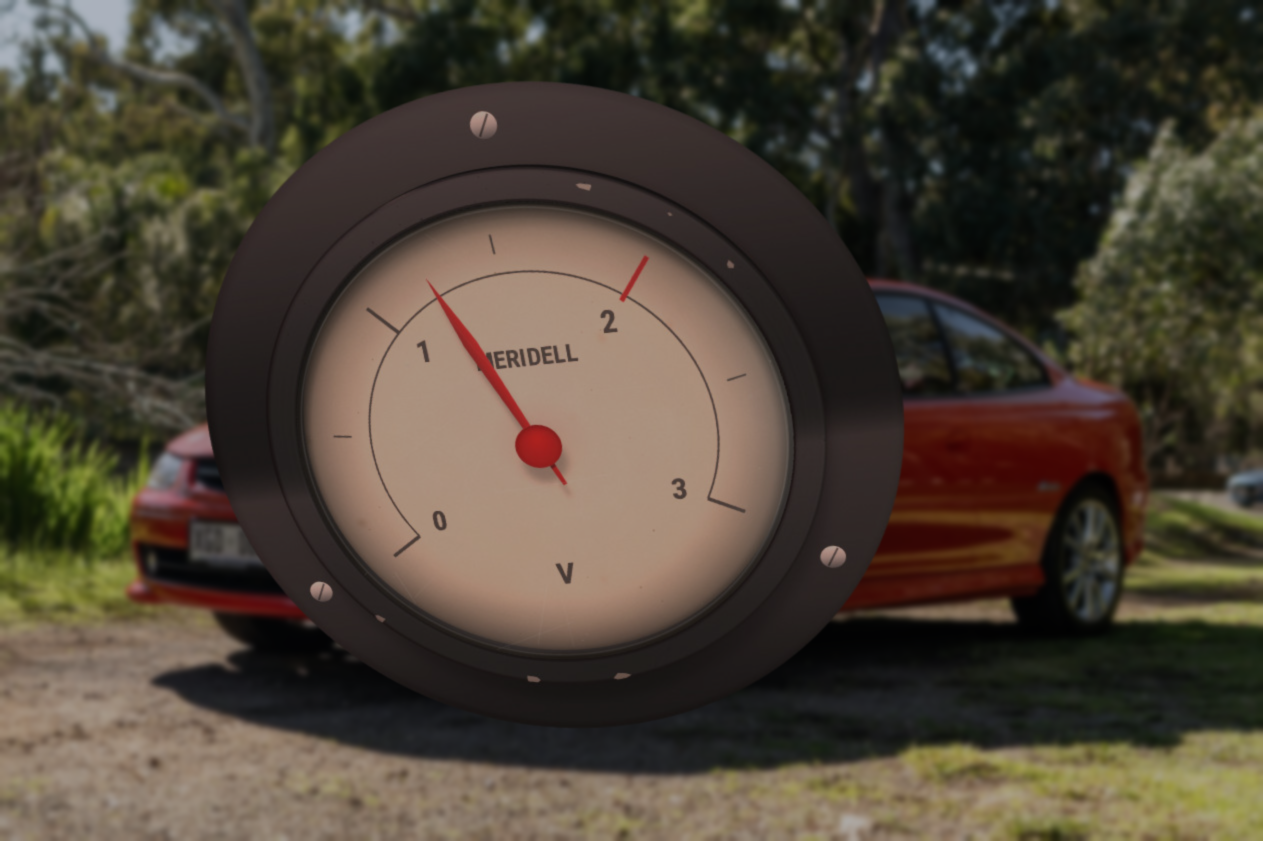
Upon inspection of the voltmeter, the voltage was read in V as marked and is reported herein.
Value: 1.25 V
